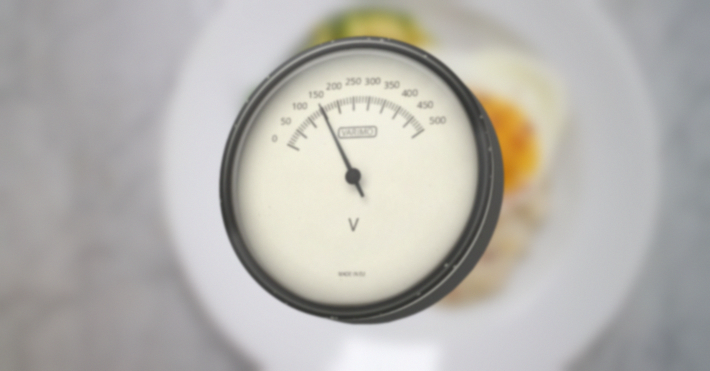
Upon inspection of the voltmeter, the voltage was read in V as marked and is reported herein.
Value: 150 V
